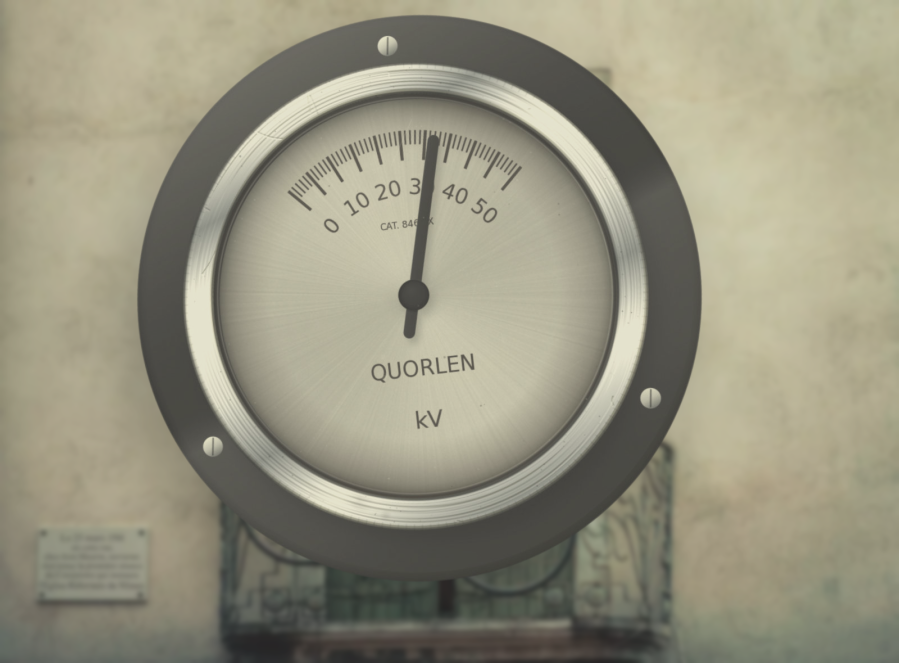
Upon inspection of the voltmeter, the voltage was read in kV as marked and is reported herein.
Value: 32 kV
